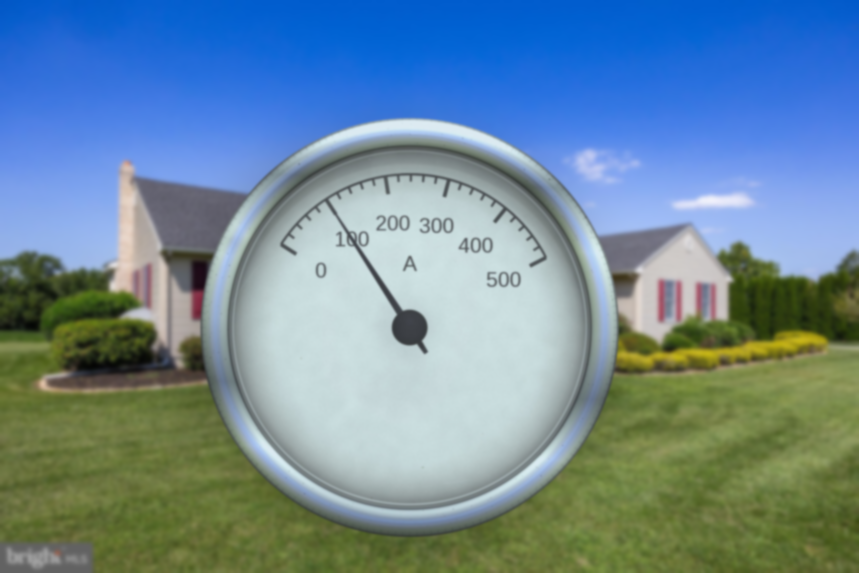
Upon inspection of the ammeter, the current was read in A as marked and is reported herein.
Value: 100 A
